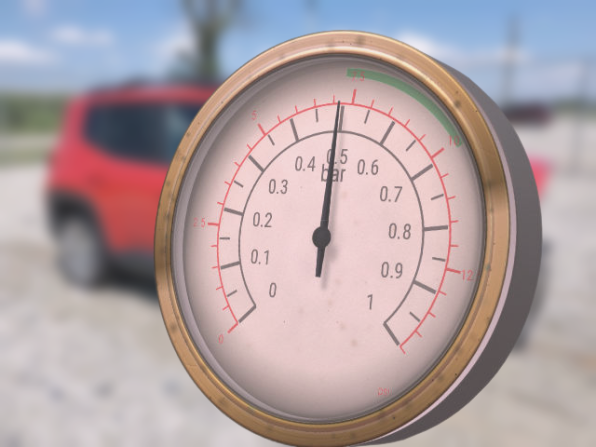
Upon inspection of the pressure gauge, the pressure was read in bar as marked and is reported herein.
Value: 0.5 bar
